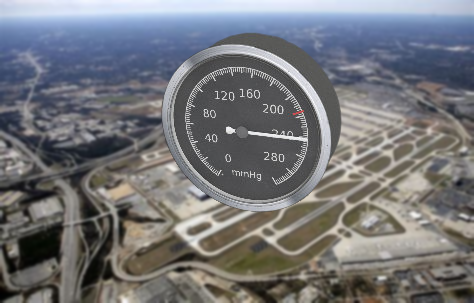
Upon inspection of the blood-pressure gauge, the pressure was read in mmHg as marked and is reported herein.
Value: 240 mmHg
